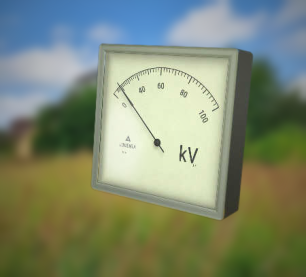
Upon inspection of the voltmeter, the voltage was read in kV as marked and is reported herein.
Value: 20 kV
